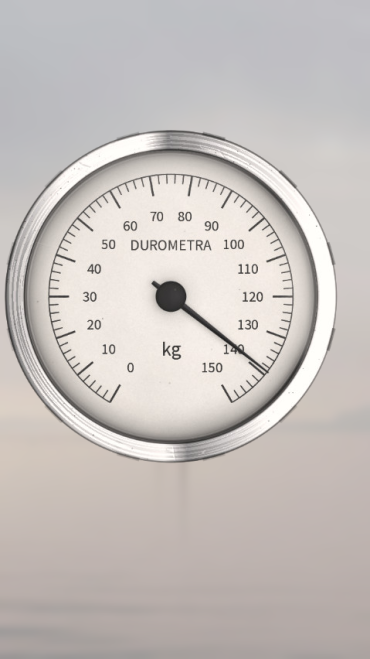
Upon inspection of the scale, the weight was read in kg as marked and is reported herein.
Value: 139 kg
